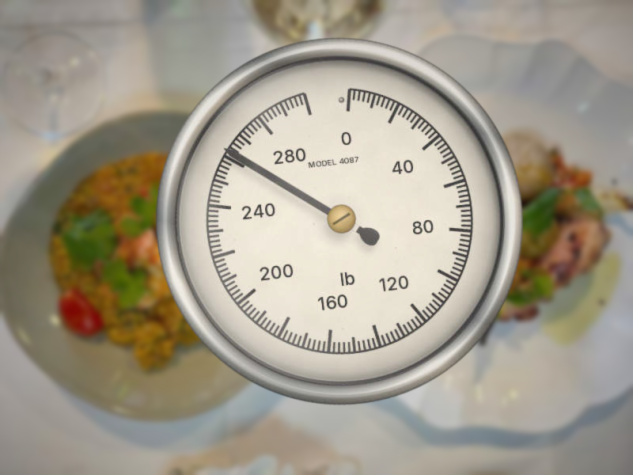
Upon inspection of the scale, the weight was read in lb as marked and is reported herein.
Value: 262 lb
